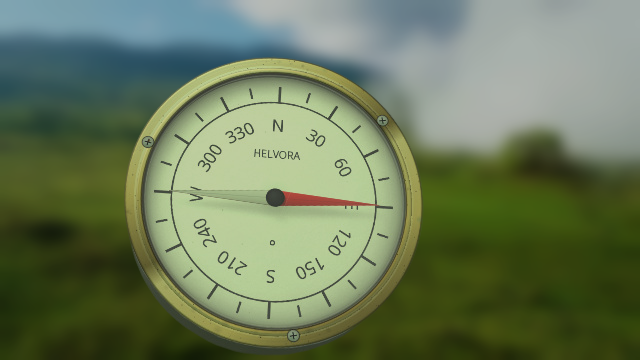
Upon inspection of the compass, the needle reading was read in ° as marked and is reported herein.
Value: 90 °
